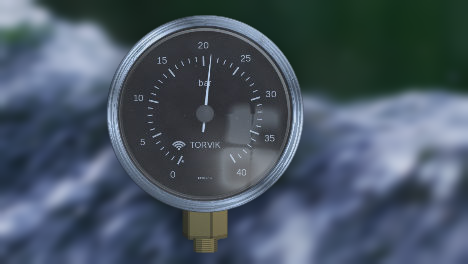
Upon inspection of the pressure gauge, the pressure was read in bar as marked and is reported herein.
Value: 21 bar
